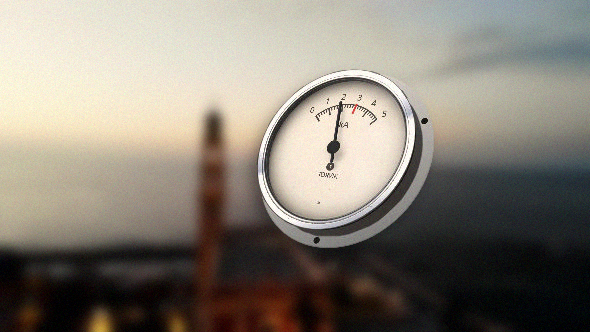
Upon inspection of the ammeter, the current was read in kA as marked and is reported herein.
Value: 2 kA
